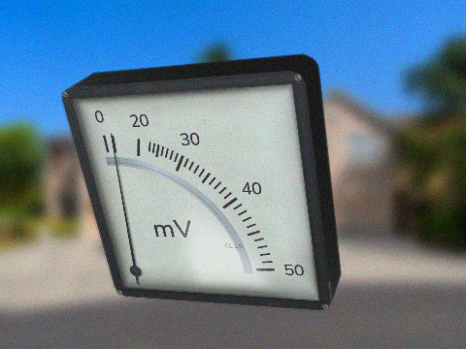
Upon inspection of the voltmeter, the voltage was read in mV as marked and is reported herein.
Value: 10 mV
